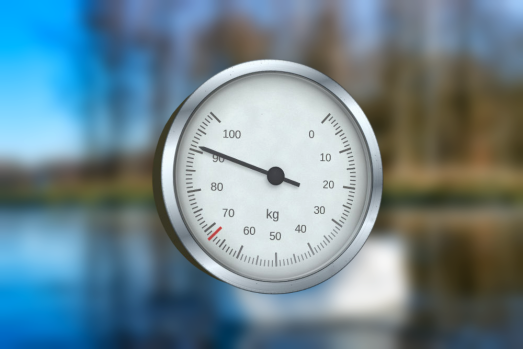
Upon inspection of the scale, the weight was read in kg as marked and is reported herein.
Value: 91 kg
